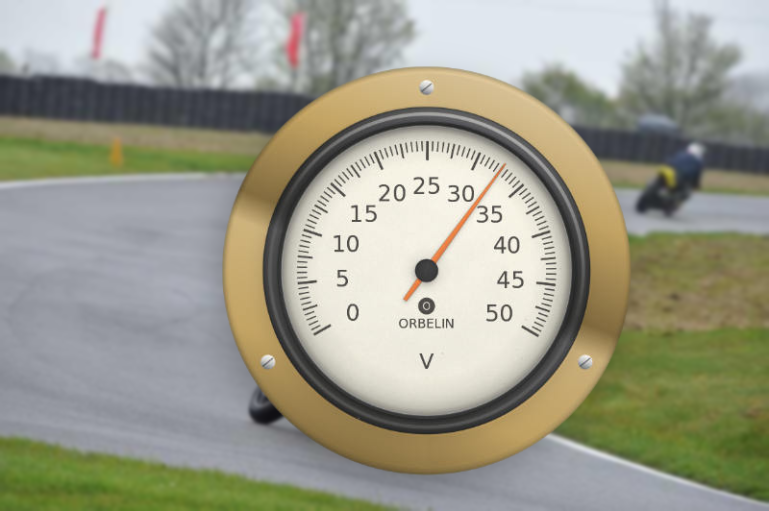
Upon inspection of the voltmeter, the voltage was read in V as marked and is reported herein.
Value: 32.5 V
